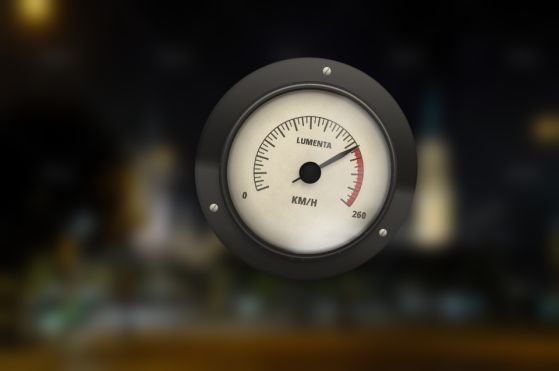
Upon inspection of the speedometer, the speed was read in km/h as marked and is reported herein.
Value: 185 km/h
